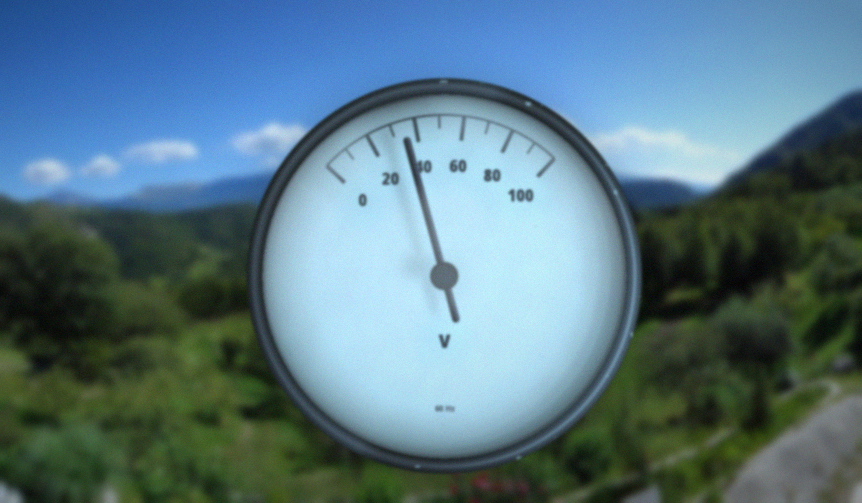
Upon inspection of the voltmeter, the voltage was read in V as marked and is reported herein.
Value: 35 V
